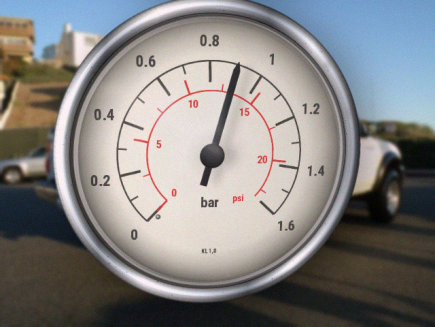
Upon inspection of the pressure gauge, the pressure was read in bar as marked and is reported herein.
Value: 0.9 bar
